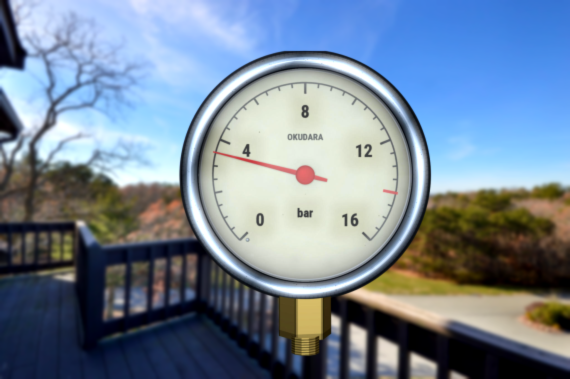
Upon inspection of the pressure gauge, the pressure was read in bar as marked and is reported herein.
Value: 3.5 bar
